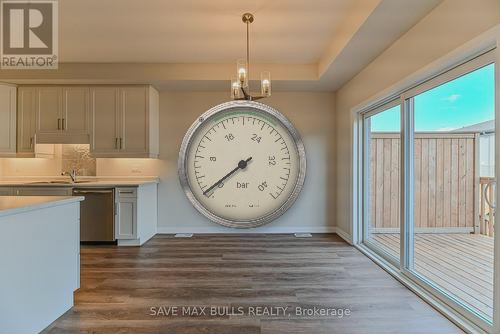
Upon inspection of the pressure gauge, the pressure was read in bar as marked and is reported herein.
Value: 1 bar
